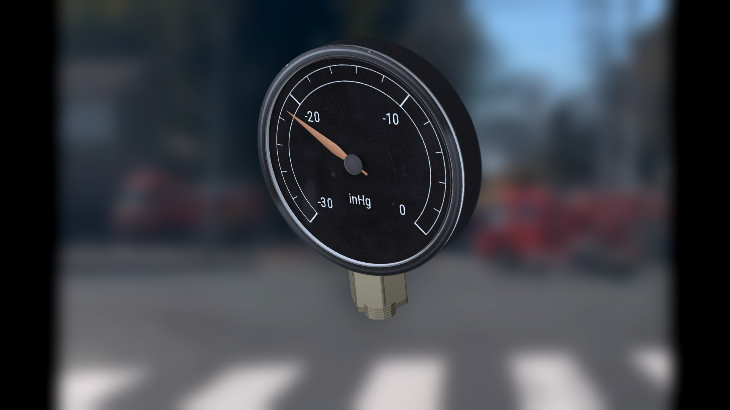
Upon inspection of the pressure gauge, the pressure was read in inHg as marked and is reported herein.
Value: -21 inHg
